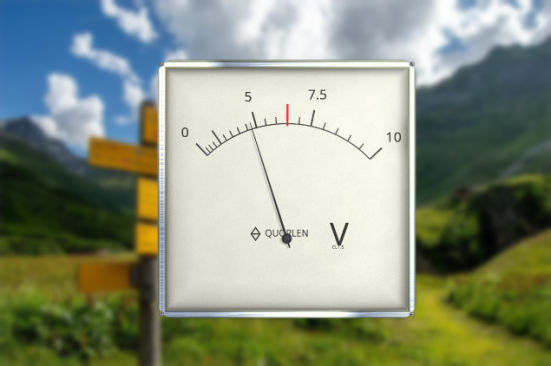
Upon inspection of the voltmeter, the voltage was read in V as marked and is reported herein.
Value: 4.75 V
